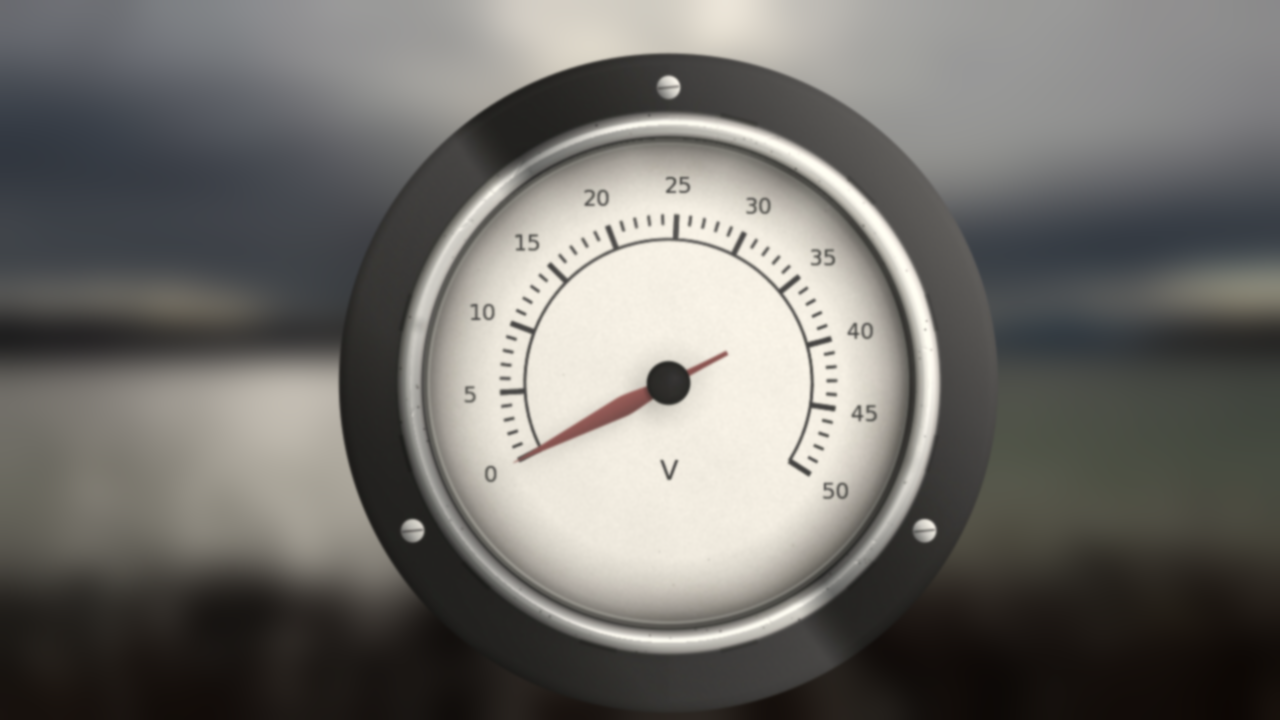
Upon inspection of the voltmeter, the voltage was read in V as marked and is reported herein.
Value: 0 V
